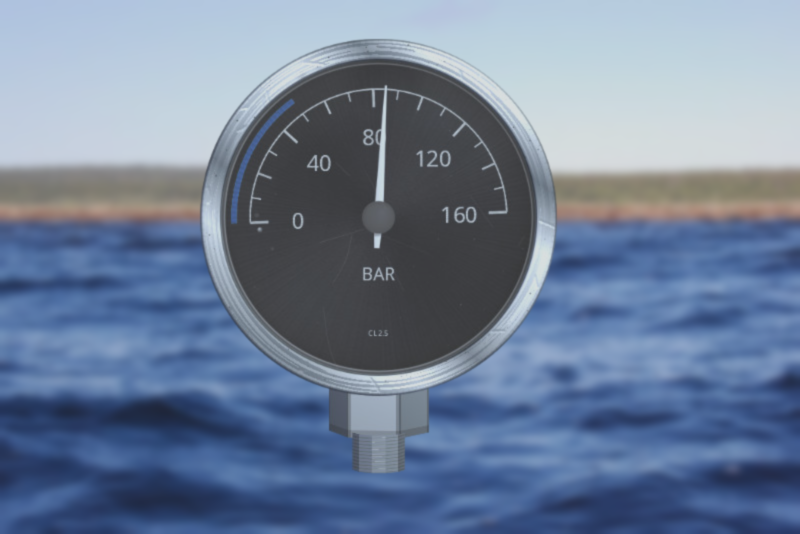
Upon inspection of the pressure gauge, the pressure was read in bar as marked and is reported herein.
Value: 85 bar
